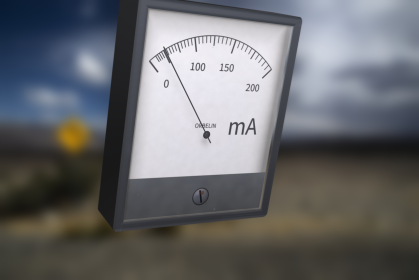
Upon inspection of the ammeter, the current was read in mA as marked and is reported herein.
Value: 50 mA
